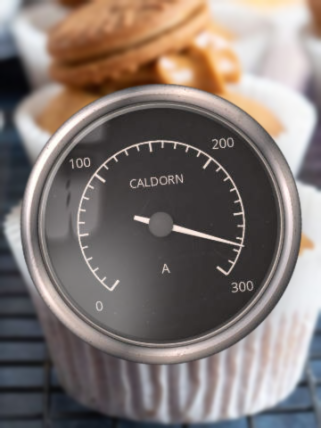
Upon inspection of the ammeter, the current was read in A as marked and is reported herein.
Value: 275 A
